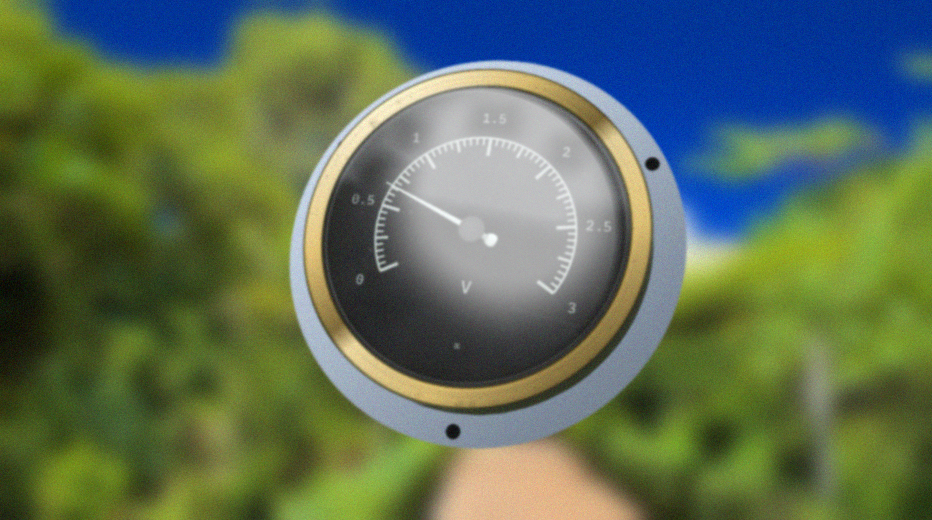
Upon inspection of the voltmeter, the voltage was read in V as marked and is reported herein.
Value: 0.65 V
